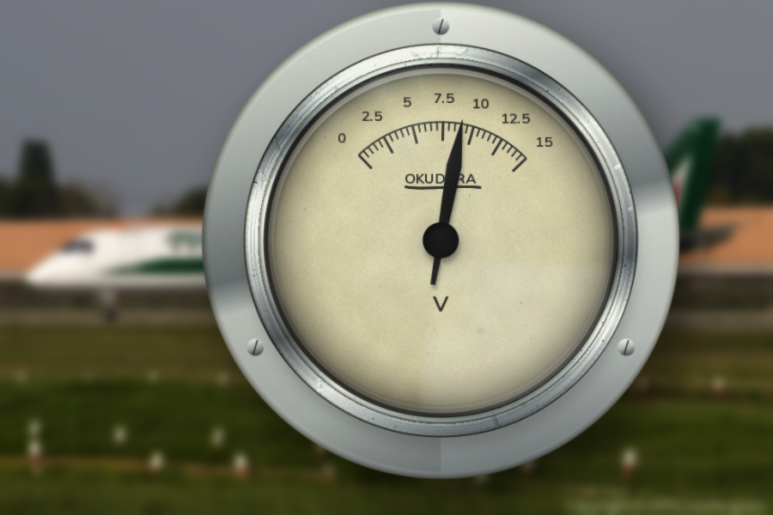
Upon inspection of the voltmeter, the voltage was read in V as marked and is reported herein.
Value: 9 V
